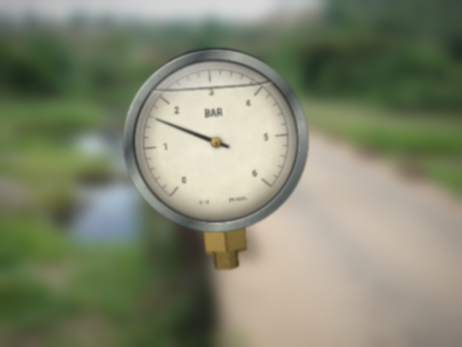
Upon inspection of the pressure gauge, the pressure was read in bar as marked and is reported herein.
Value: 1.6 bar
